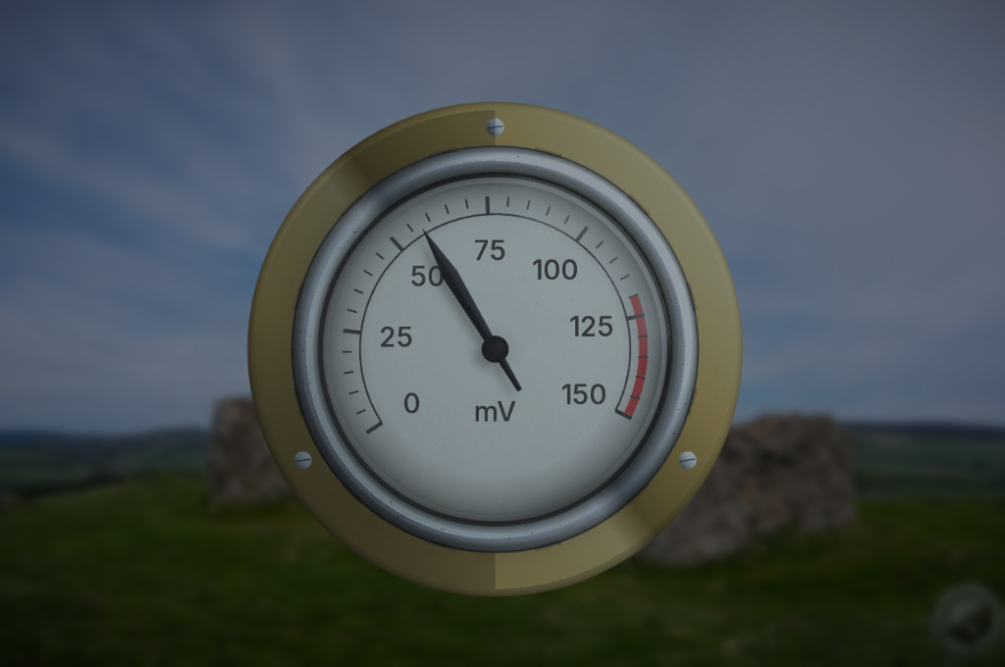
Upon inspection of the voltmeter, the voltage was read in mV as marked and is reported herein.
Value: 57.5 mV
